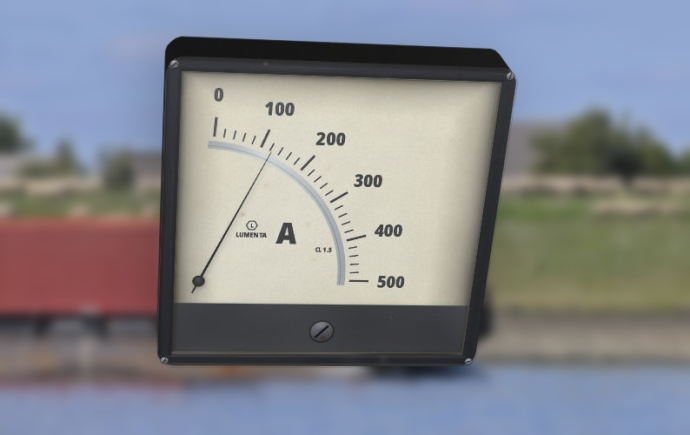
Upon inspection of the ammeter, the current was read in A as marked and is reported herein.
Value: 120 A
